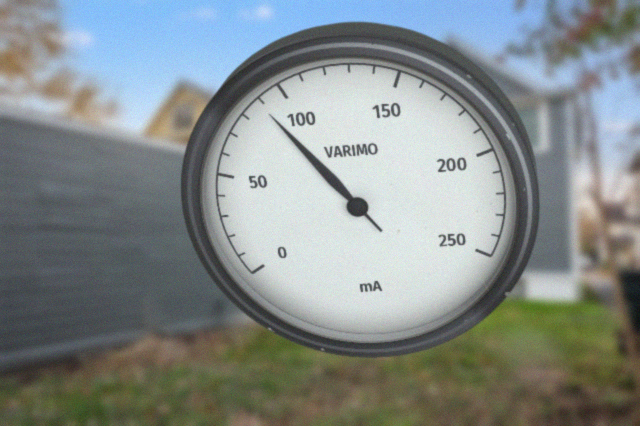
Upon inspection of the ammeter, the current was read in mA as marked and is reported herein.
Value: 90 mA
